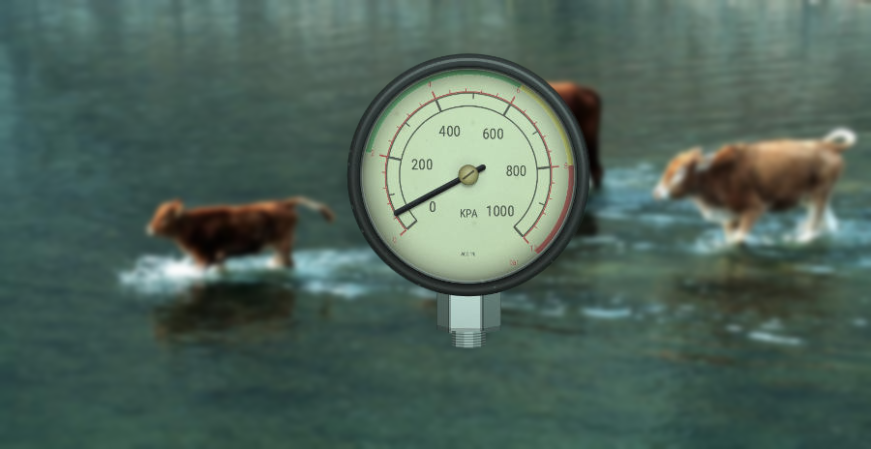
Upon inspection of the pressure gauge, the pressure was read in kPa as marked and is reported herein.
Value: 50 kPa
